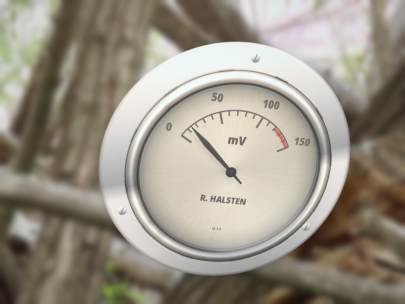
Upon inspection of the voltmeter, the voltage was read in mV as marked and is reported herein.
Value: 15 mV
